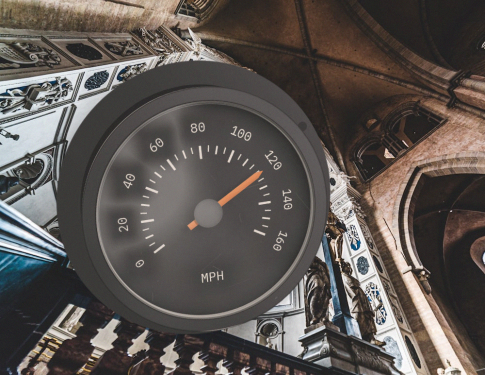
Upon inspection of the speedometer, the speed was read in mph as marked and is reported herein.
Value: 120 mph
